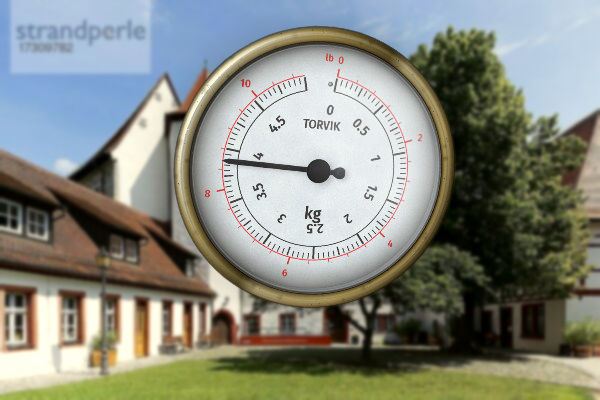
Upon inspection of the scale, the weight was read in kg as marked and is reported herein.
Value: 3.9 kg
